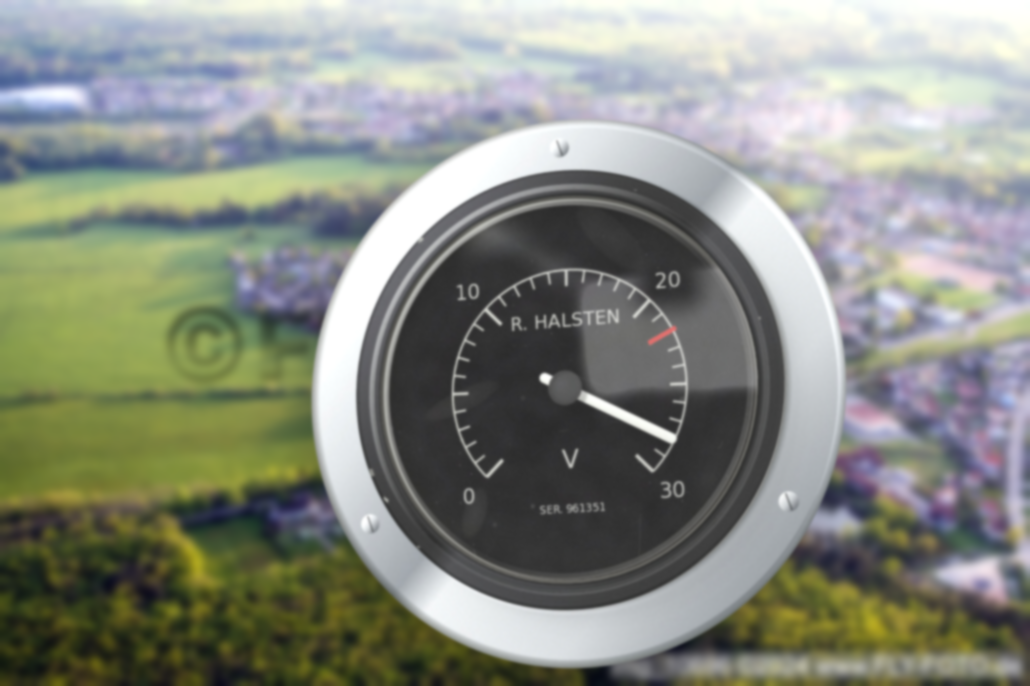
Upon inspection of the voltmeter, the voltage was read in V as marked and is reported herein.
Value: 28 V
